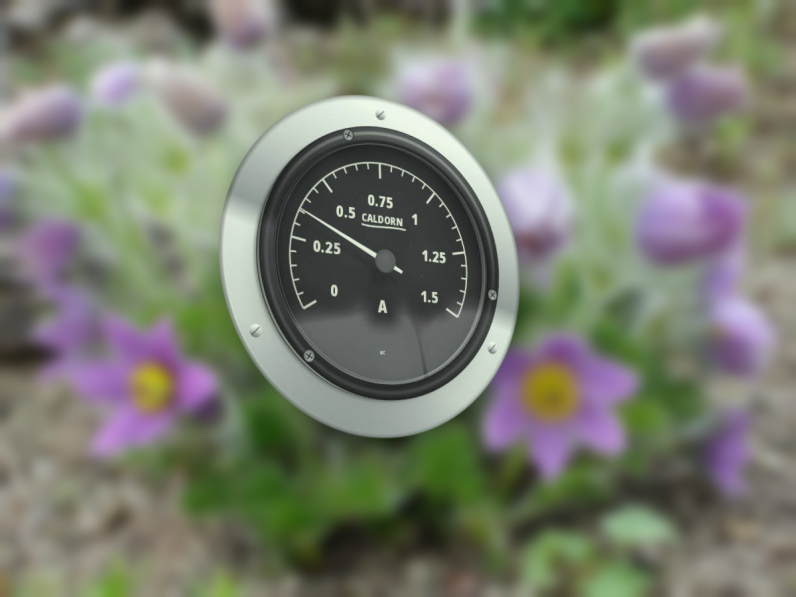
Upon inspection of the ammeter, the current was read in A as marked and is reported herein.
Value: 0.35 A
